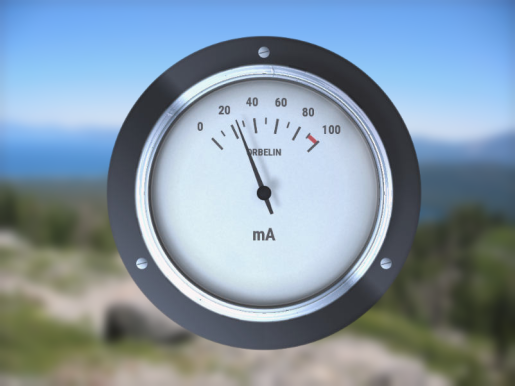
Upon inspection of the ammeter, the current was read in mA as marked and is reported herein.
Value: 25 mA
